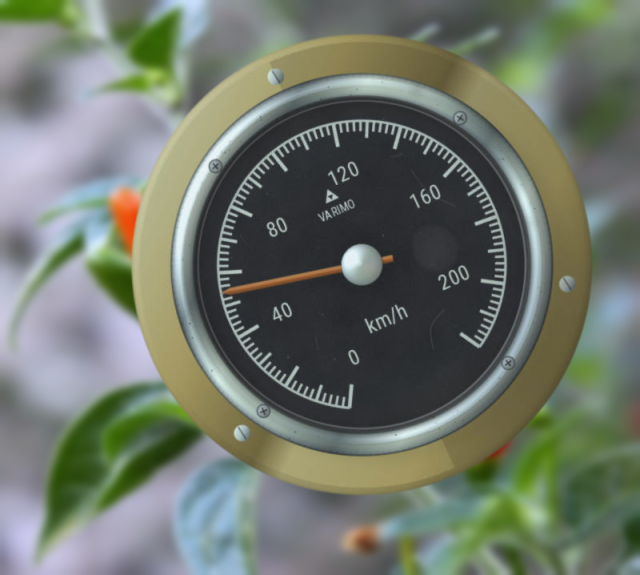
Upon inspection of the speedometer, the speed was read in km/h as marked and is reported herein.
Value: 54 km/h
